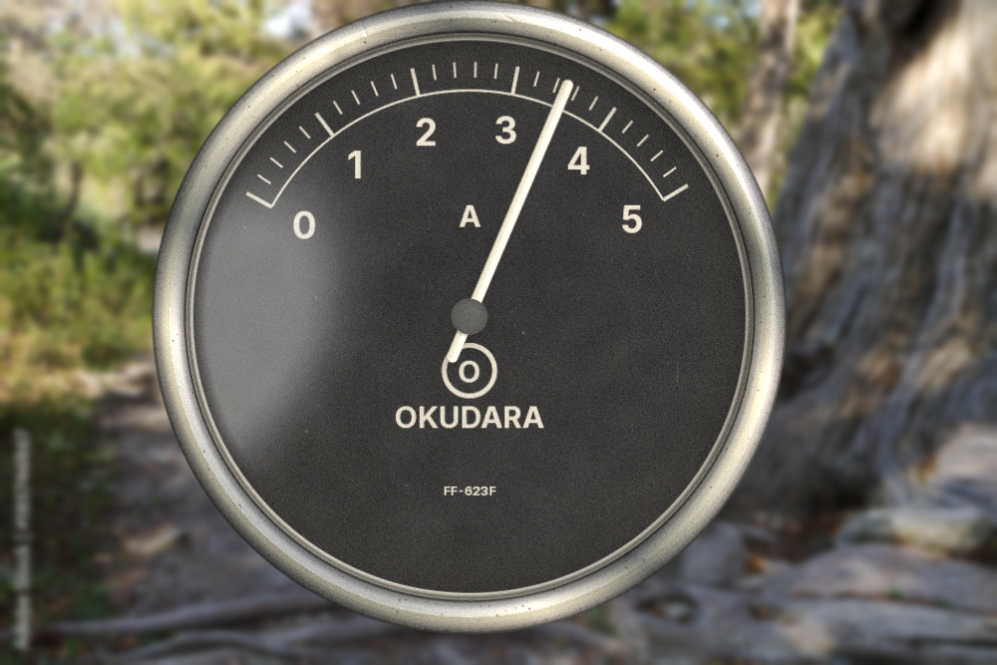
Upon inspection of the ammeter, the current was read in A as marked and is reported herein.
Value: 3.5 A
